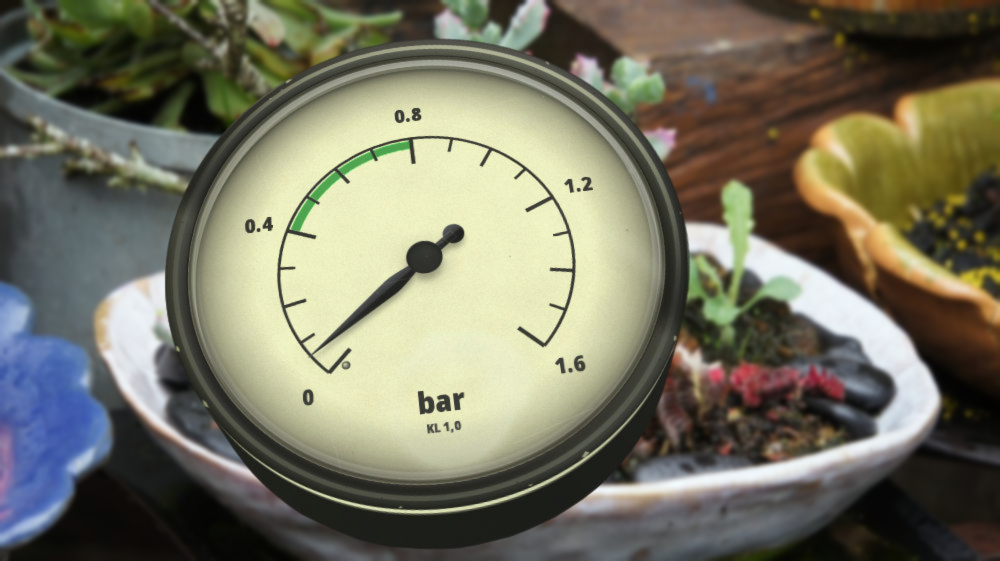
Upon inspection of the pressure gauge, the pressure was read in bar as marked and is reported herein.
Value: 0.05 bar
